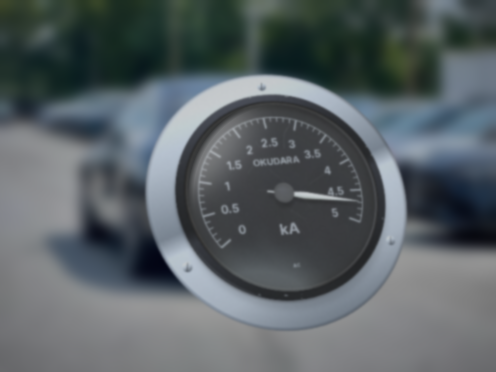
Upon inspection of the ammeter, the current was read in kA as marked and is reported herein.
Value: 4.7 kA
